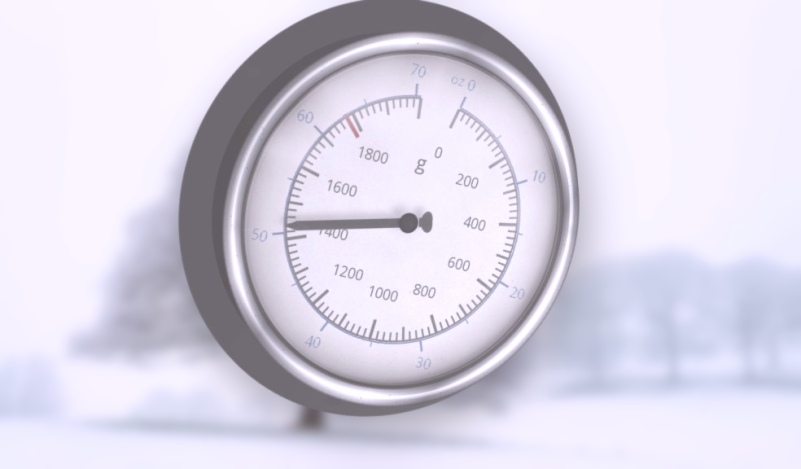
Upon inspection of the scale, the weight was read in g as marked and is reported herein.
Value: 1440 g
